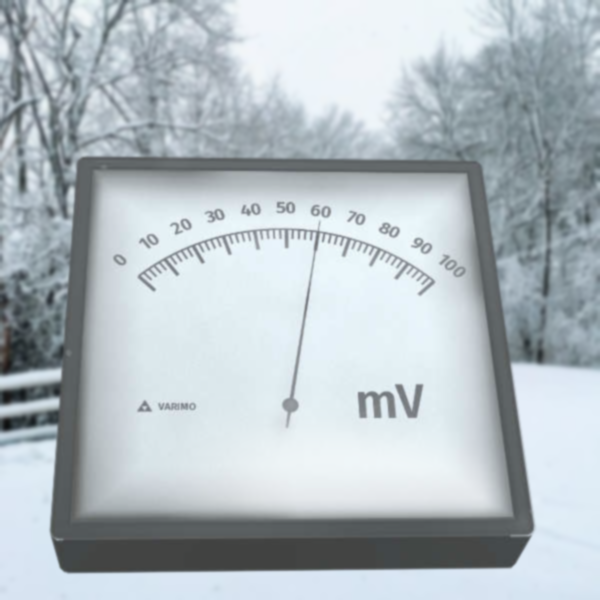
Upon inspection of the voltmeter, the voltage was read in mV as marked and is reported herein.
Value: 60 mV
